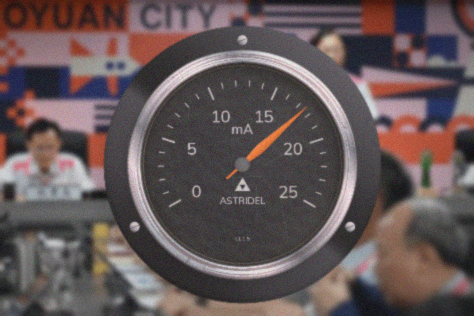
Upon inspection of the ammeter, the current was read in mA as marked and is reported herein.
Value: 17.5 mA
